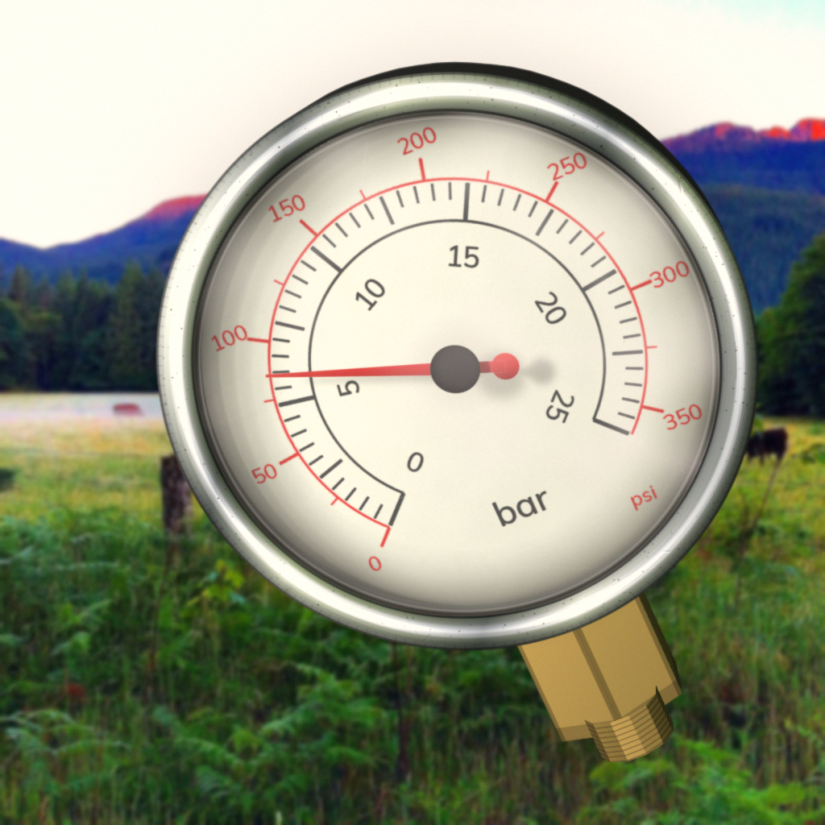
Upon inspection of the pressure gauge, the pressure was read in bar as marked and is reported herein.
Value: 6 bar
